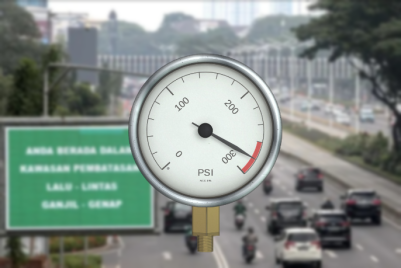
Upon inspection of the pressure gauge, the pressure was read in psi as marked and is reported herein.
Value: 280 psi
